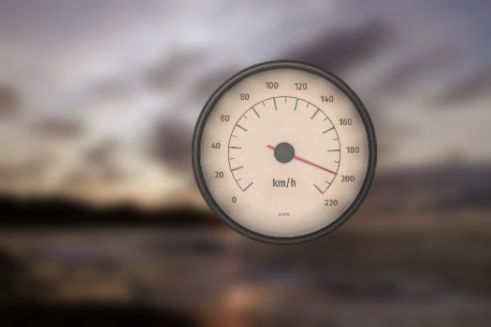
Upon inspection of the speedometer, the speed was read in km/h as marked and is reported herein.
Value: 200 km/h
